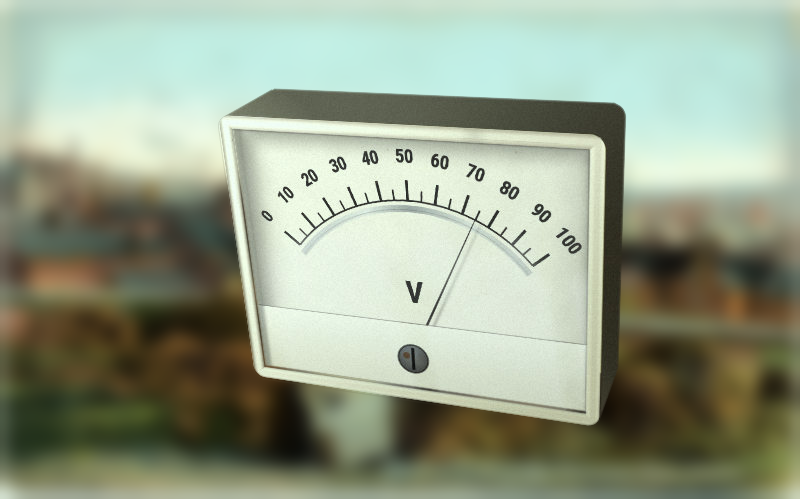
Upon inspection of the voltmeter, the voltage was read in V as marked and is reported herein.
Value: 75 V
